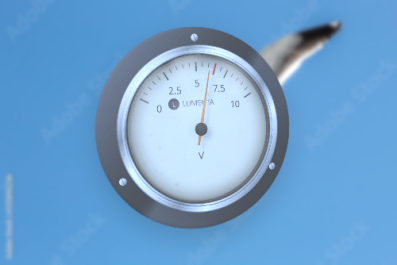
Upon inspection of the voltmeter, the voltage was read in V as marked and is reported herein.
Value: 6 V
